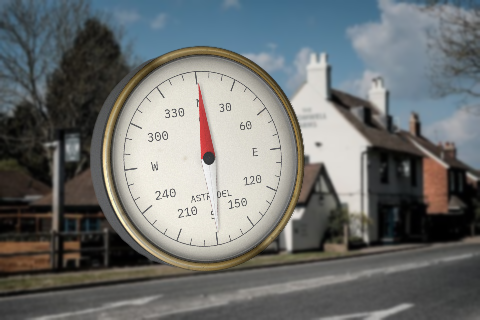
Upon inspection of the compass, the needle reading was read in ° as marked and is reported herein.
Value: 0 °
